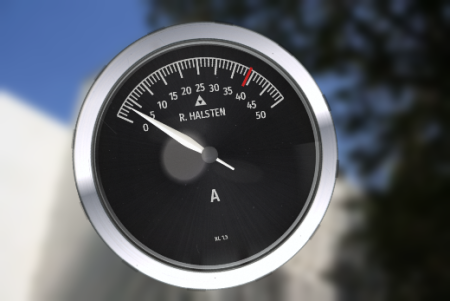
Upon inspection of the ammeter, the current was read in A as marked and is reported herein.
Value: 3 A
